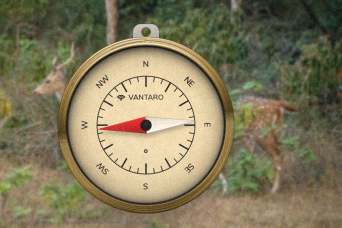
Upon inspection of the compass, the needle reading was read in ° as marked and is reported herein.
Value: 265 °
